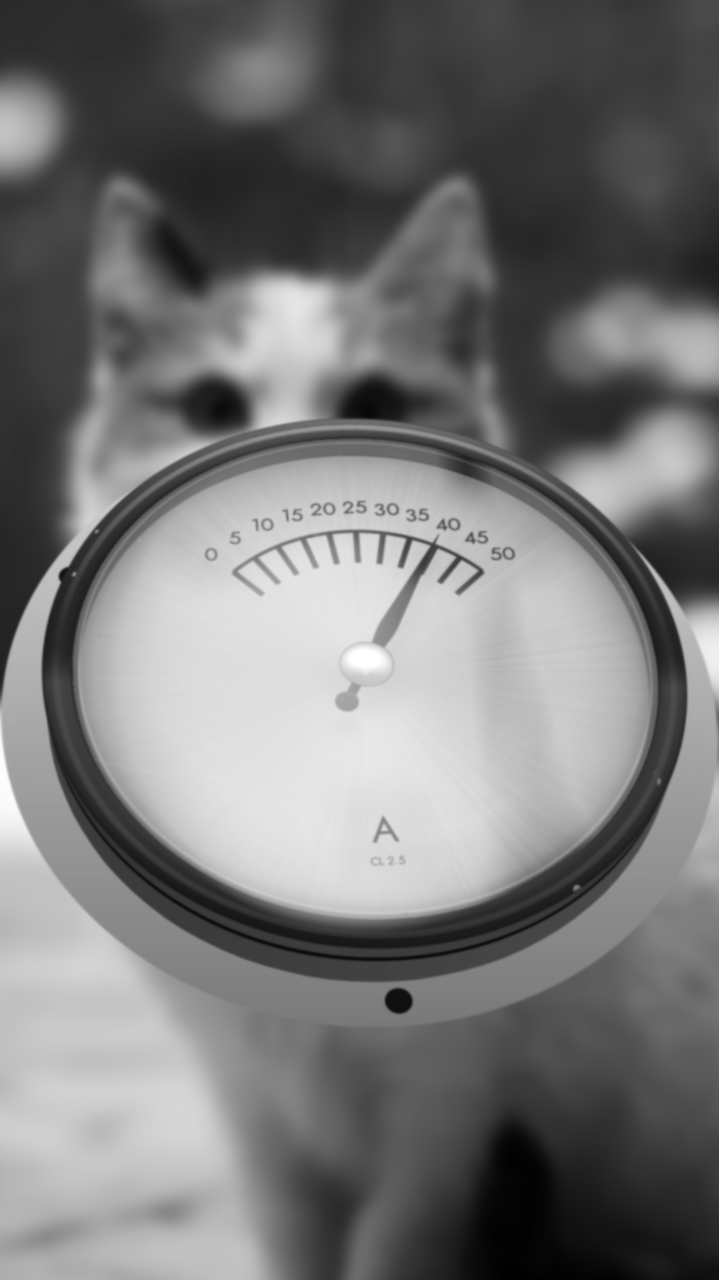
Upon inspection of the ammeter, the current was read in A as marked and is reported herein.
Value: 40 A
